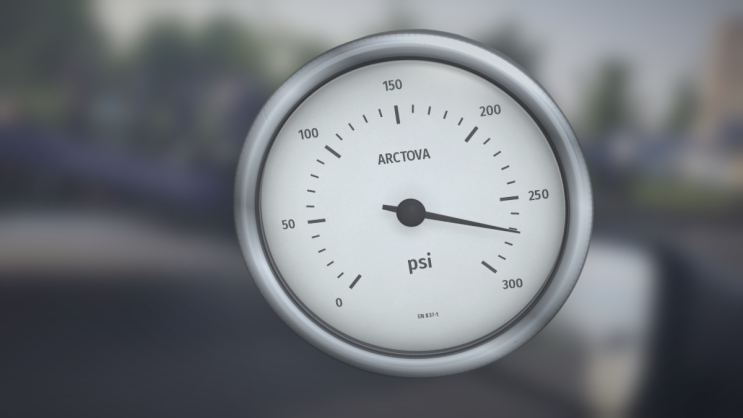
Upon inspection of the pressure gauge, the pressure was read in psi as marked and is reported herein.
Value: 270 psi
